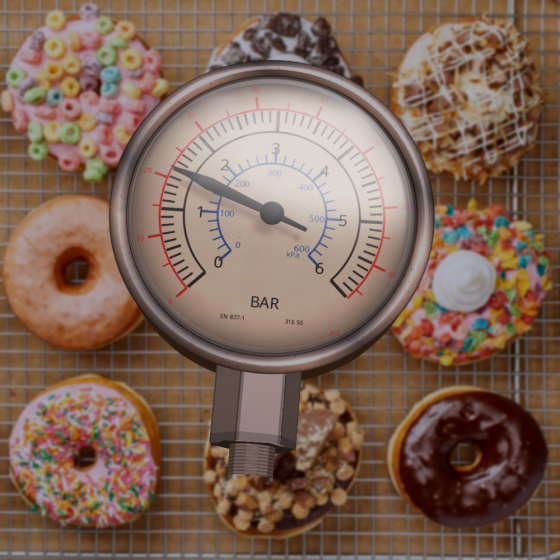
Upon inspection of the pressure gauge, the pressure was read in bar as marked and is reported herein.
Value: 1.5 bar
